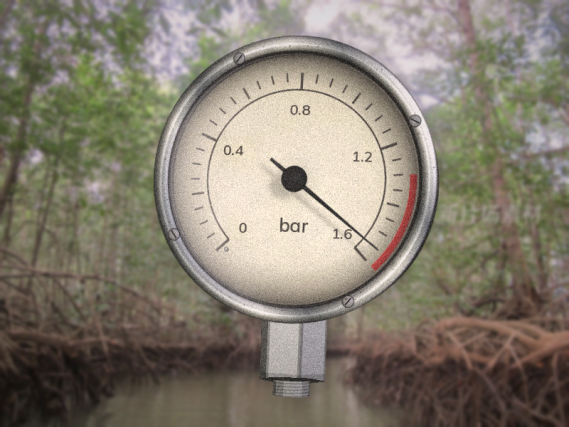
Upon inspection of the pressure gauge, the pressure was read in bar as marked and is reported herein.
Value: 1.55 bar
